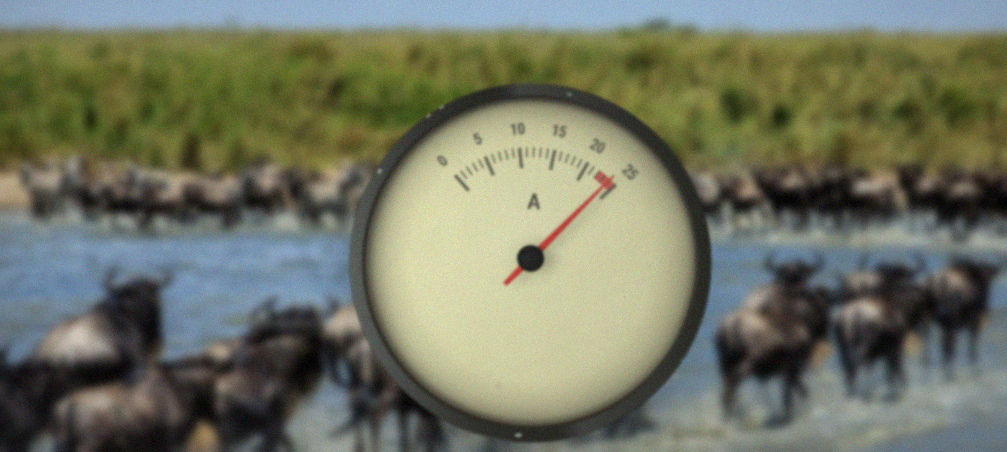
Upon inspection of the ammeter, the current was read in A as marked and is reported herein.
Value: 24 A
